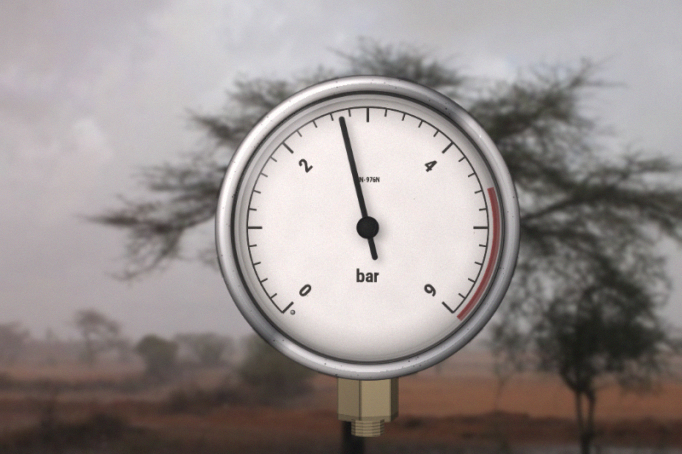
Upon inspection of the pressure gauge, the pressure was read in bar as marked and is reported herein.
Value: 2.7 bar
